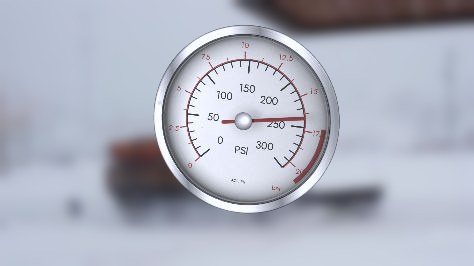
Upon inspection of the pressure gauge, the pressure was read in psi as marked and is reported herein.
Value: 240 psi
